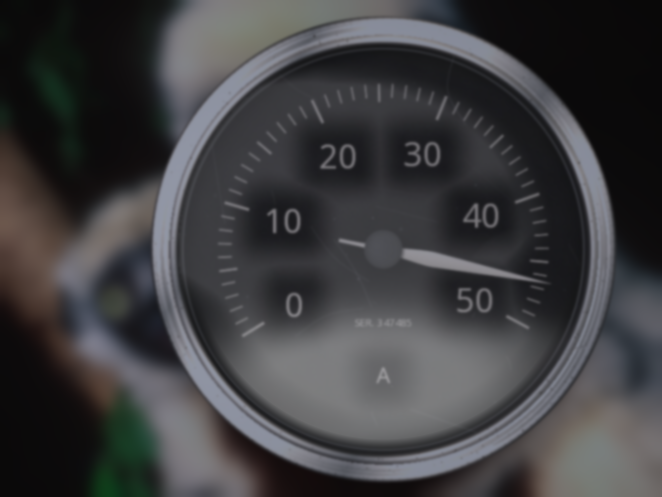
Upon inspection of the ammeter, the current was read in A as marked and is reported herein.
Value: 46.5 A
